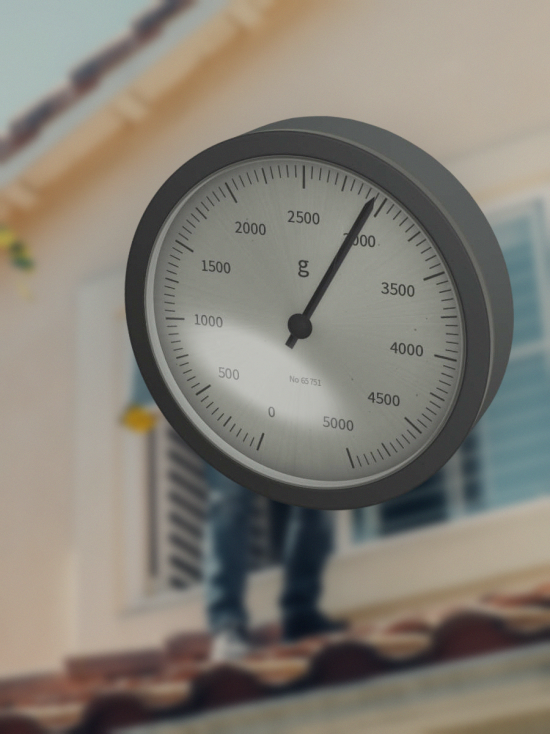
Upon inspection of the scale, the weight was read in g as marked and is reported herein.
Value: 2950 g
